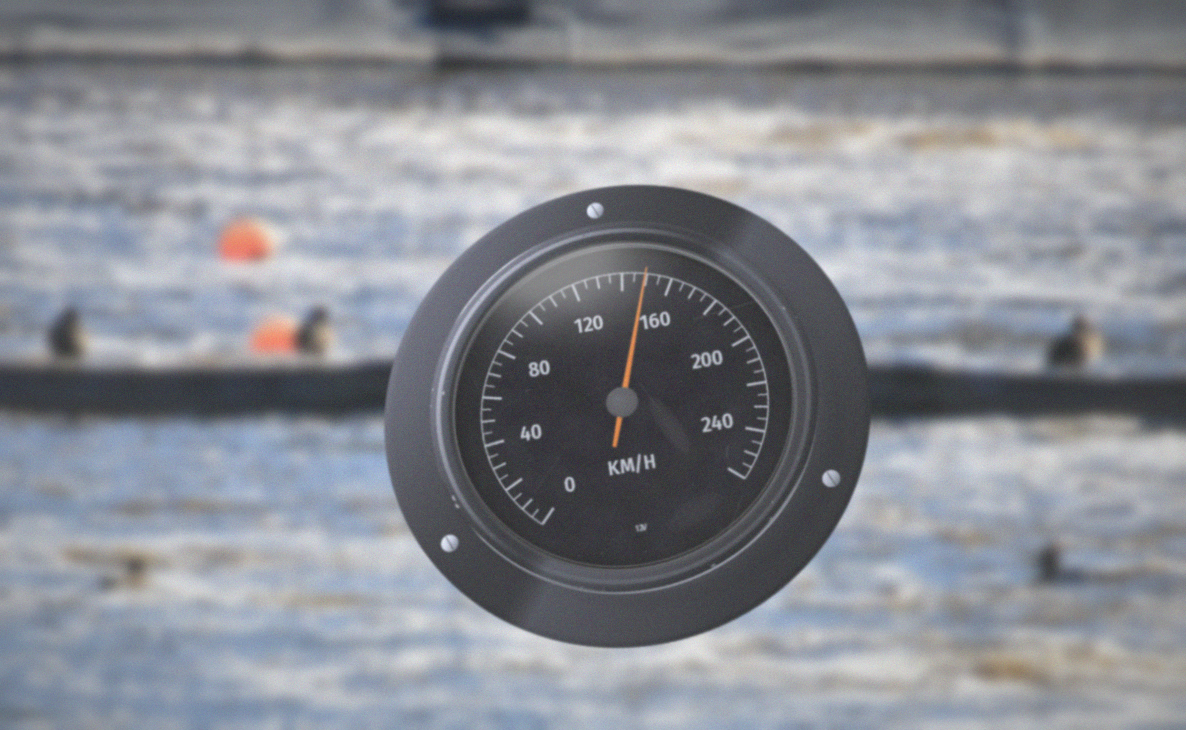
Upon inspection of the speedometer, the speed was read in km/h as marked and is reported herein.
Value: 150 km/h
